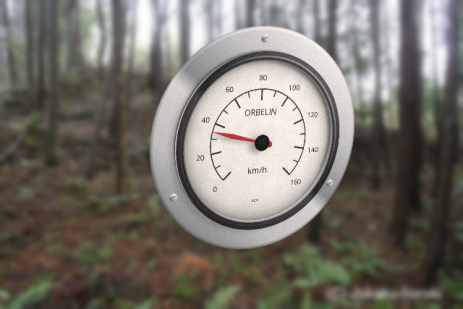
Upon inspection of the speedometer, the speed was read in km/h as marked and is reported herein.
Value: 35 km/h
